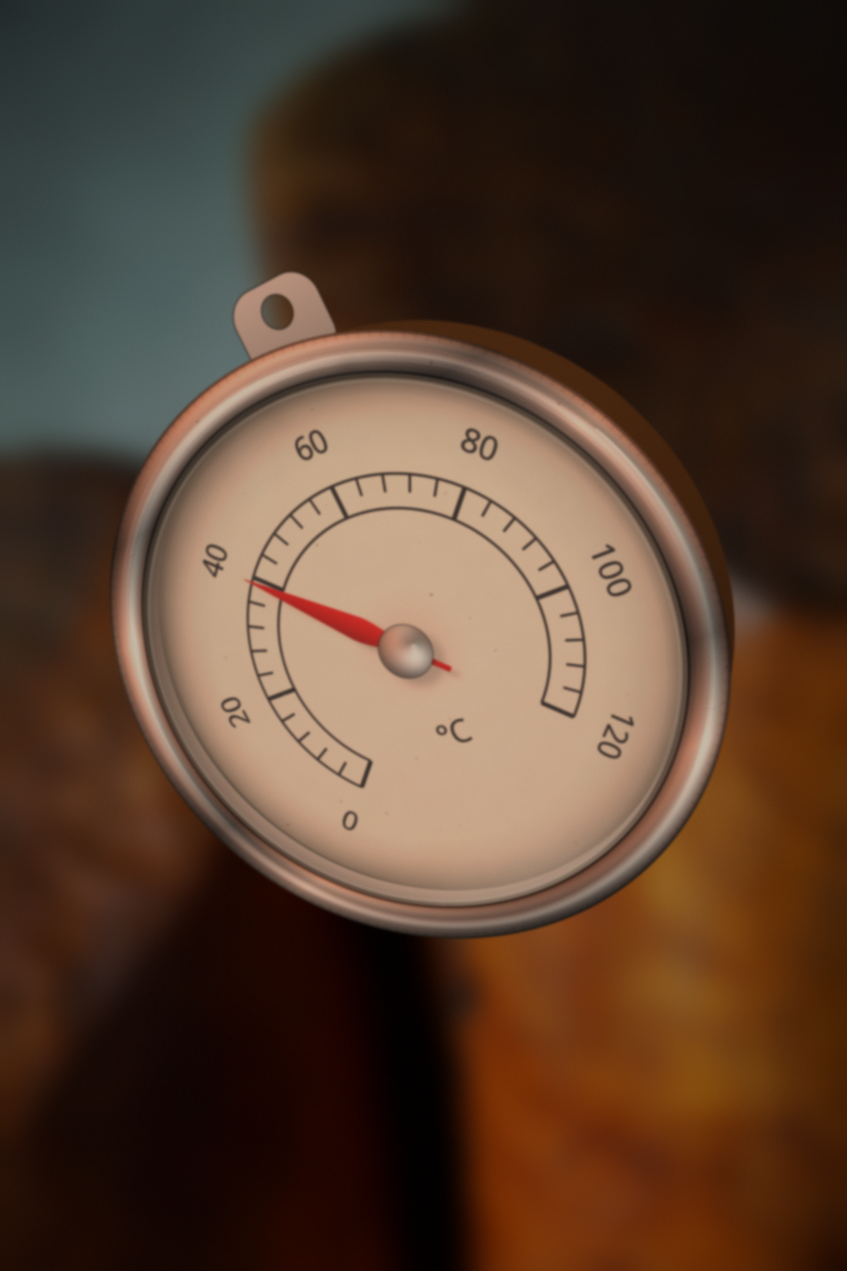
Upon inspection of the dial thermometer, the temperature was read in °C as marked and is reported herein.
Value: 40 °C
